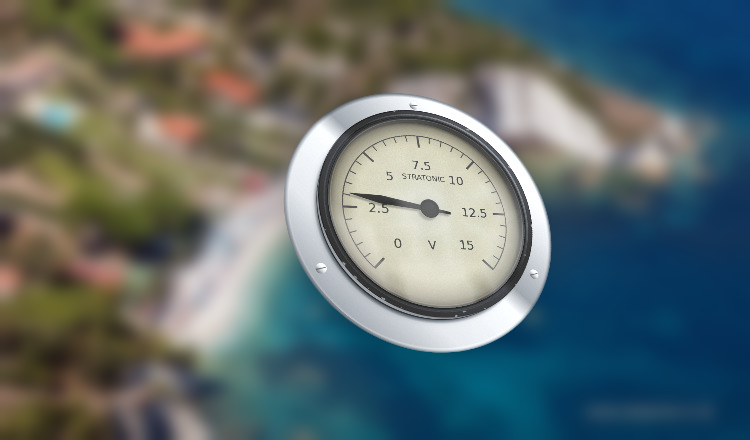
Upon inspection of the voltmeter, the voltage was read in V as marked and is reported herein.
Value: 3 V
